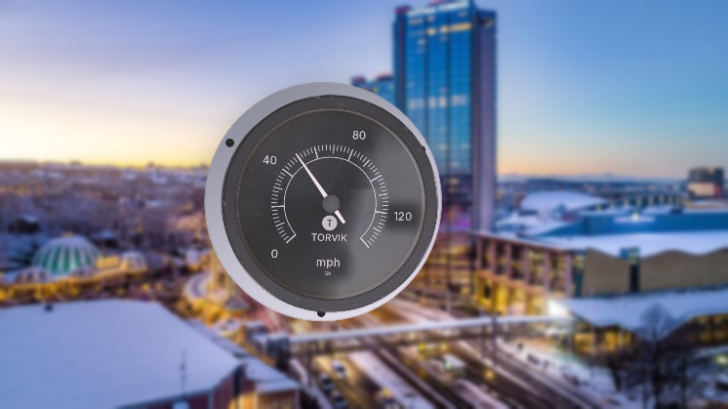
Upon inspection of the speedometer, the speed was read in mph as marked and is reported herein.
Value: 50 mph
